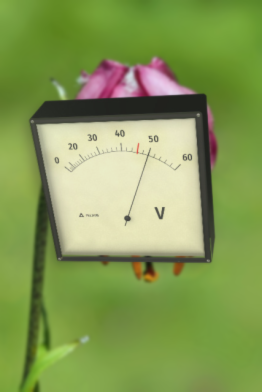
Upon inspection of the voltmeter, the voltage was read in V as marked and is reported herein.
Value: 50 V
